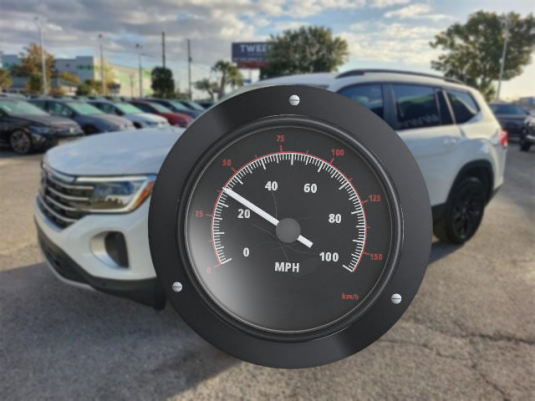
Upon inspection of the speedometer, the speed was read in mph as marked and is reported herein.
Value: 25 mph
